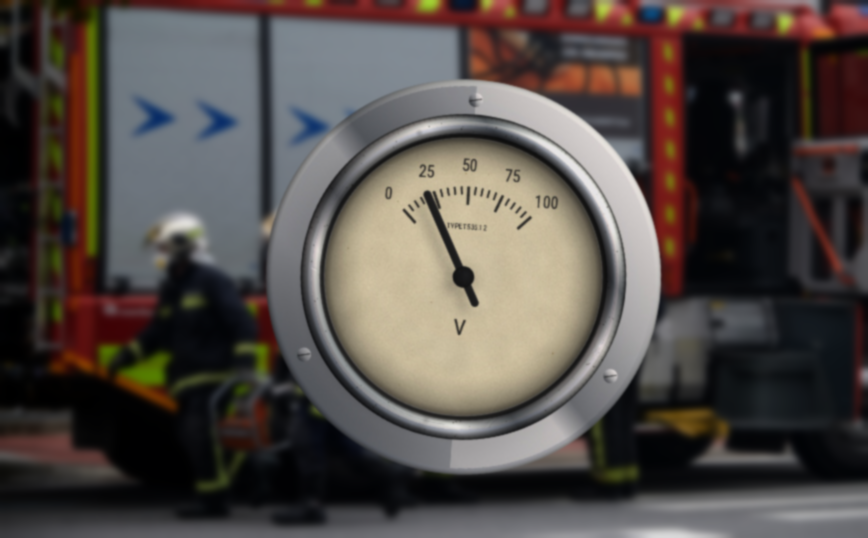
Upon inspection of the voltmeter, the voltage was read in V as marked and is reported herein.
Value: 20 V
